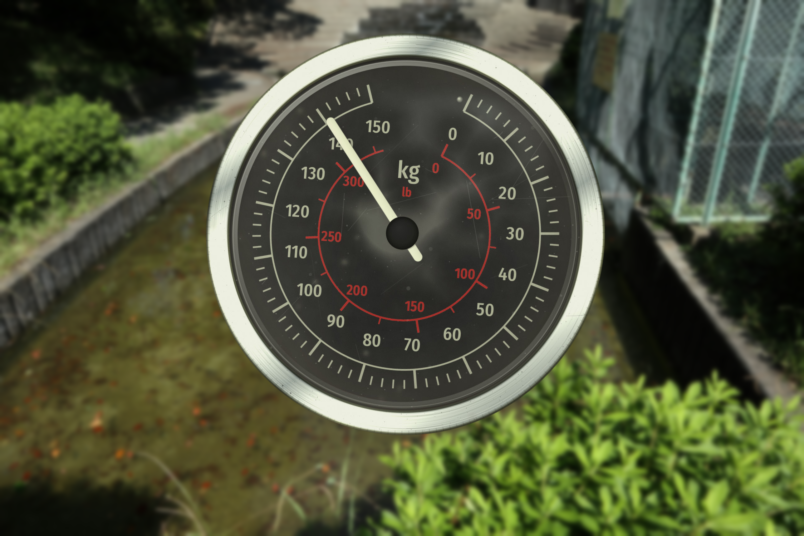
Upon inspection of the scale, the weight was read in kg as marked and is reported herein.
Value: 141 kg
